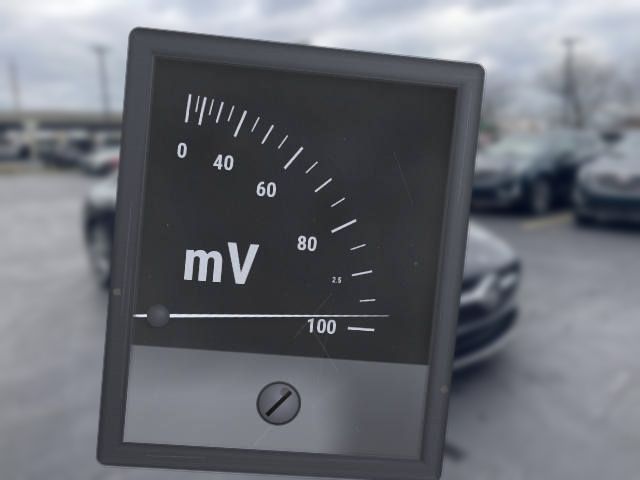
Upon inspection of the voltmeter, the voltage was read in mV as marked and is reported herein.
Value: 97.5 mV
